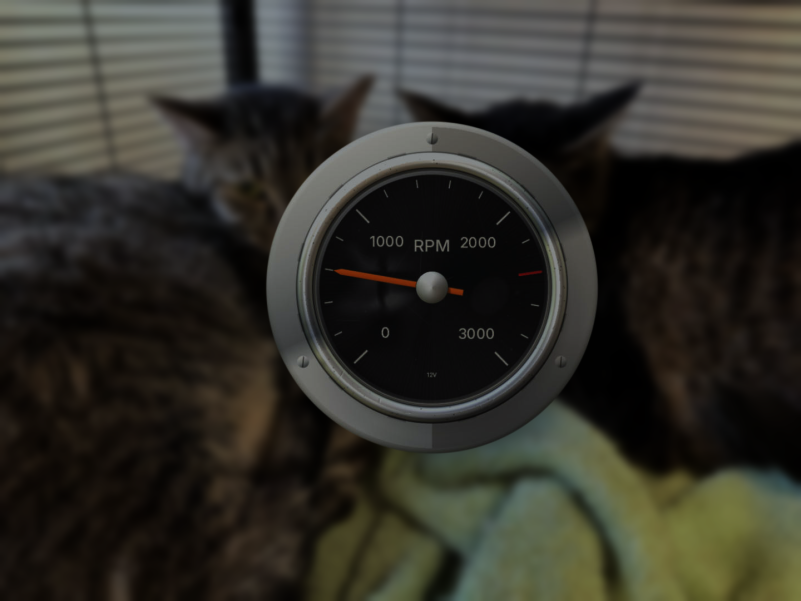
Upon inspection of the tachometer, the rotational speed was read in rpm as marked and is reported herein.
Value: 600 rpm
